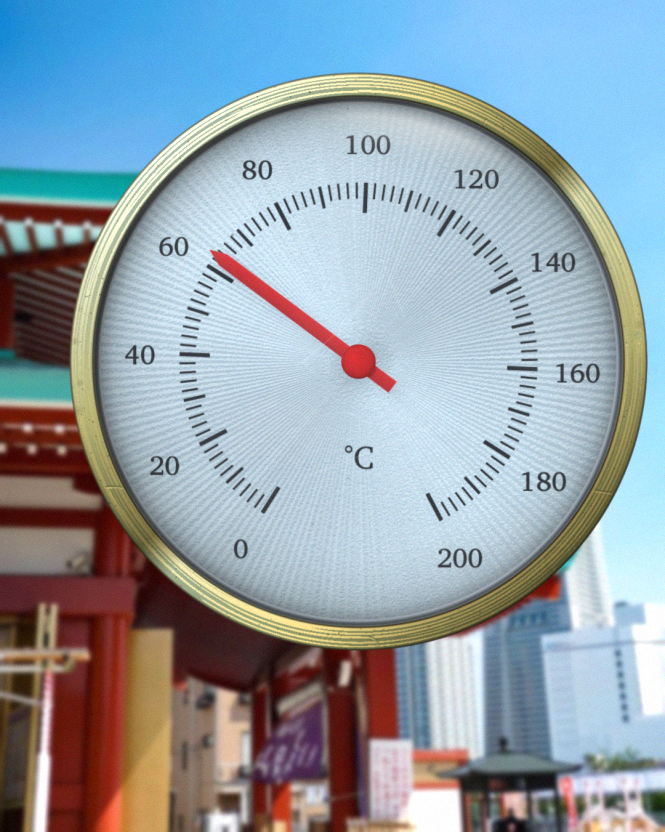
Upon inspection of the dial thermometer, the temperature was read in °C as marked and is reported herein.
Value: 63 °C
